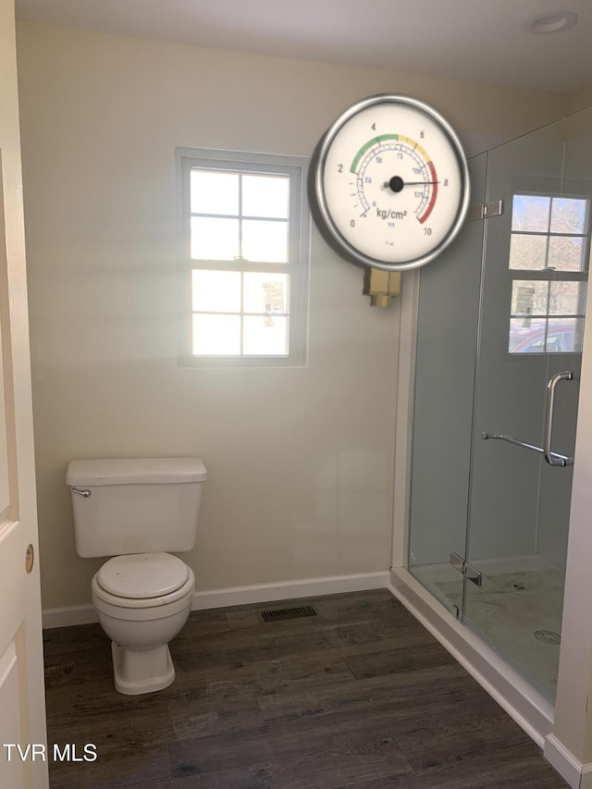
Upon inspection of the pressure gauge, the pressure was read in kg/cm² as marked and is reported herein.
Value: 8 kg/cm²
